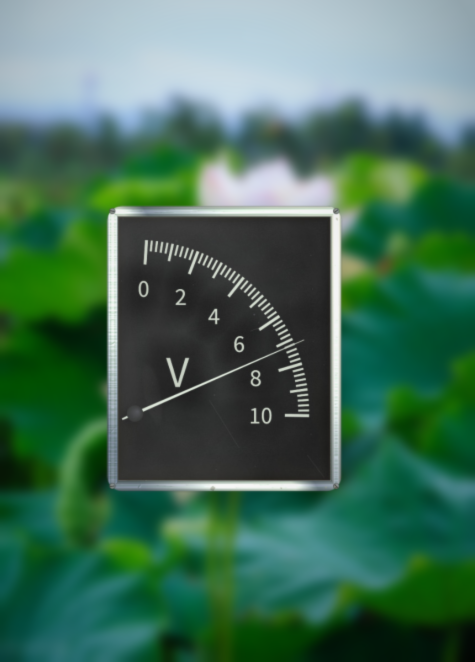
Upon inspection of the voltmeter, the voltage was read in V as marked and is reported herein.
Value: 7.2 V
